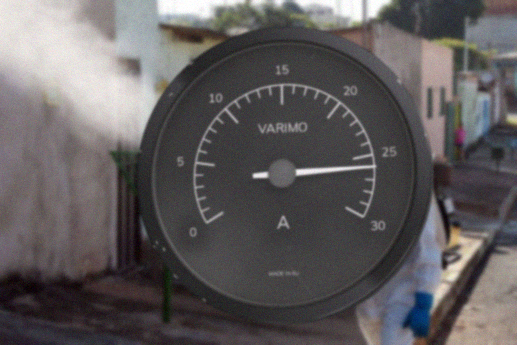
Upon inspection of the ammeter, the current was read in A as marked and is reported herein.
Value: 26 A
